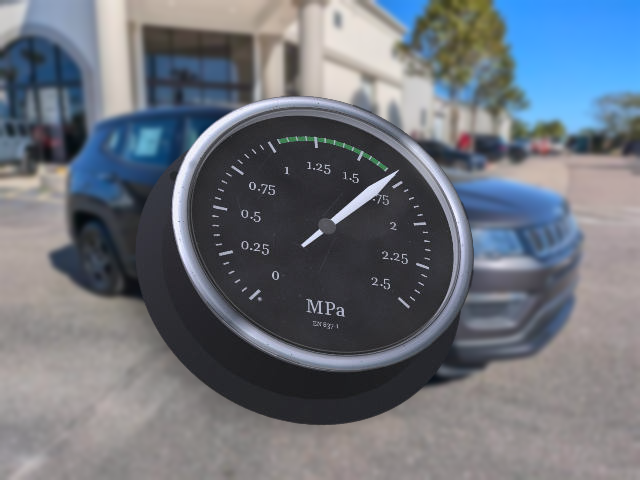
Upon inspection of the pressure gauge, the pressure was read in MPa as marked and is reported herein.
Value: 1.7 MPa
